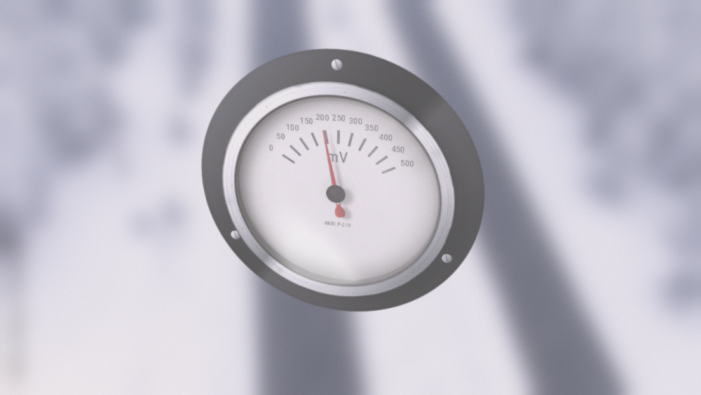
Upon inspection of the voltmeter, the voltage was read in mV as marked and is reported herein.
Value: 200 mV
